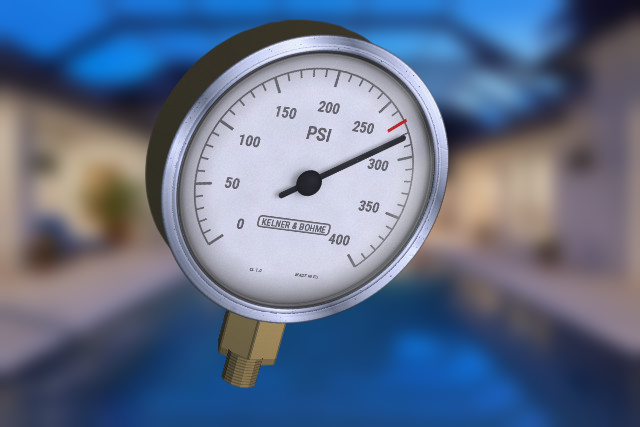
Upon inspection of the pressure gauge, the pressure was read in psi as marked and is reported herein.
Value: 280 psi
